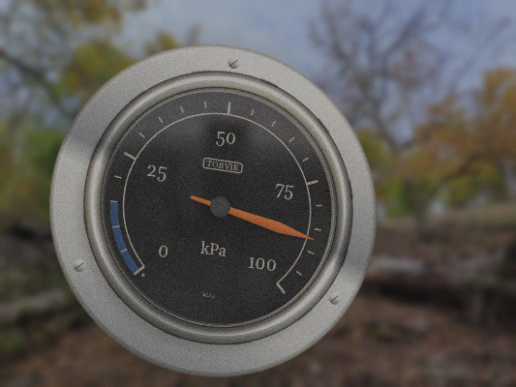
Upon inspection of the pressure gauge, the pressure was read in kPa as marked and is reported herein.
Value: 87.5 kPa
